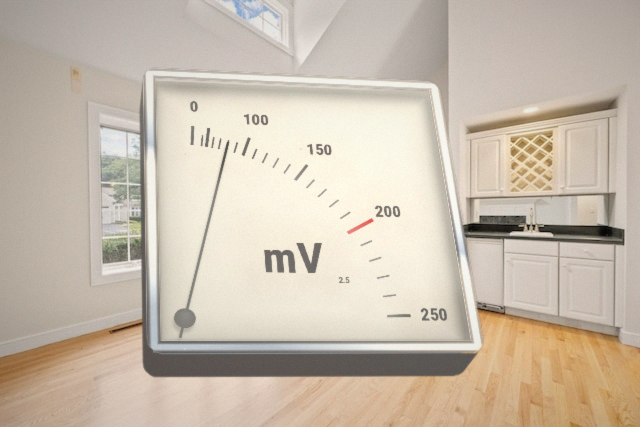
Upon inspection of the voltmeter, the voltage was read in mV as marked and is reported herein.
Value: 80 mV
